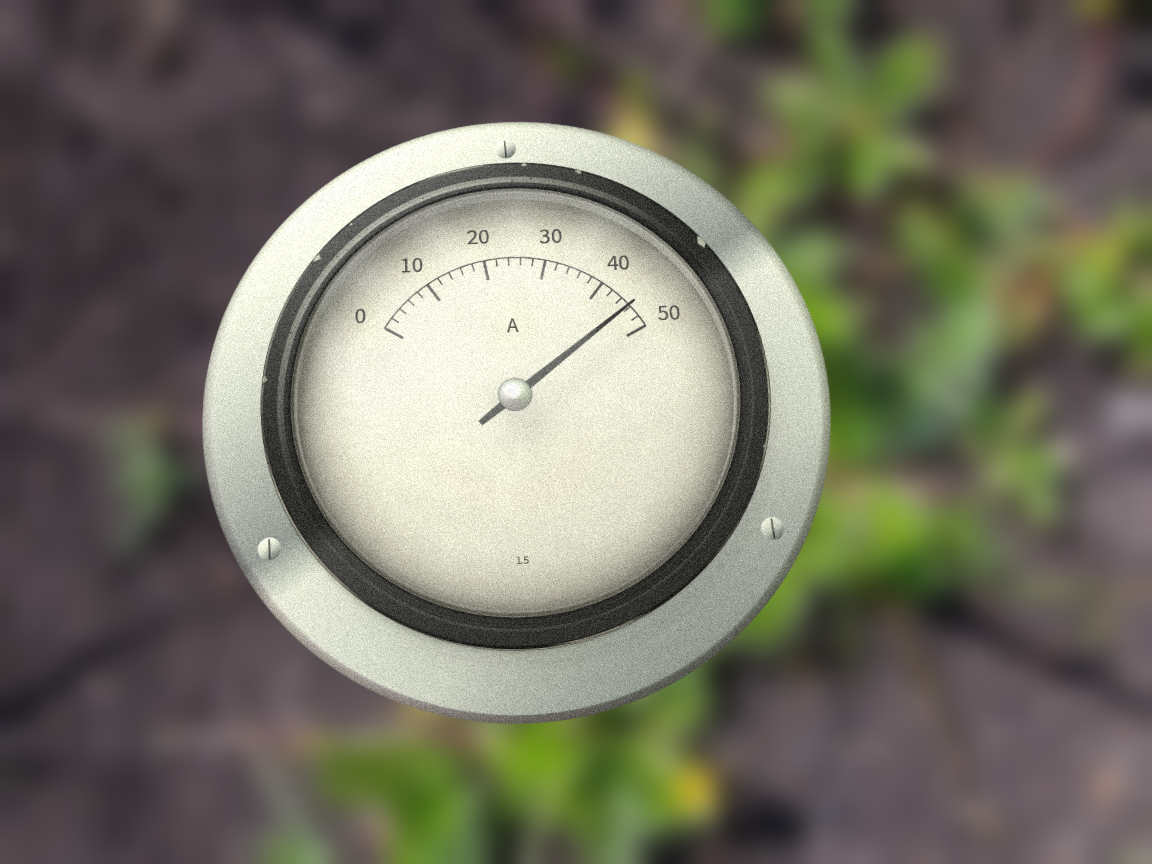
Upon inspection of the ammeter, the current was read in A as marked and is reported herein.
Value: 46 A
